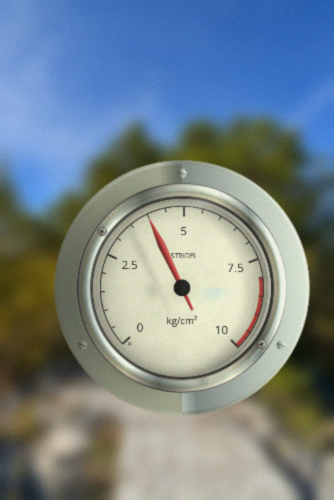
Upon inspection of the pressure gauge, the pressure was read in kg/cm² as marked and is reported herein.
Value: 4 kg/cm²
